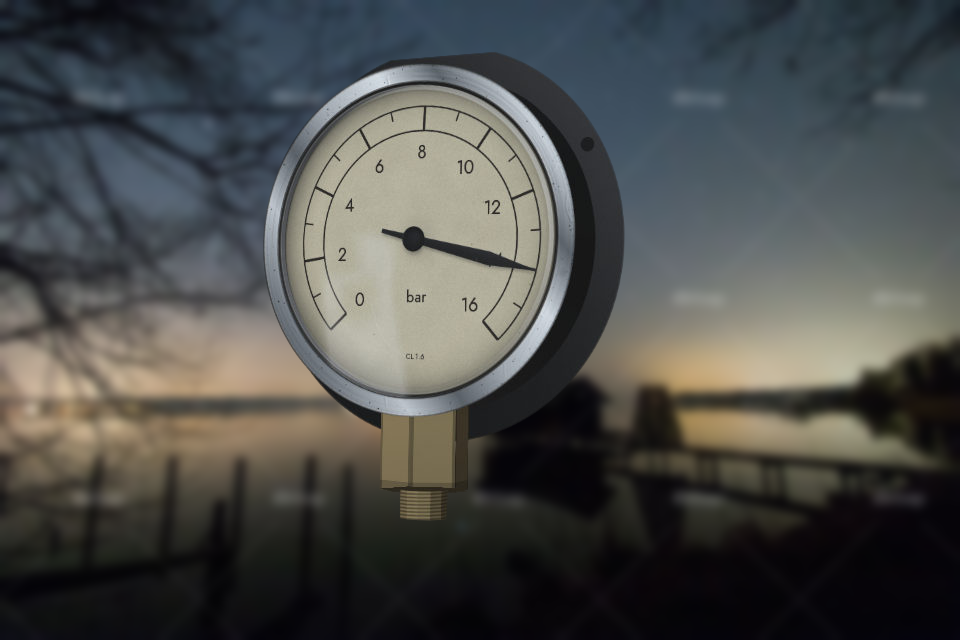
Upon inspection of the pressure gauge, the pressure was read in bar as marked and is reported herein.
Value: 14 bar
